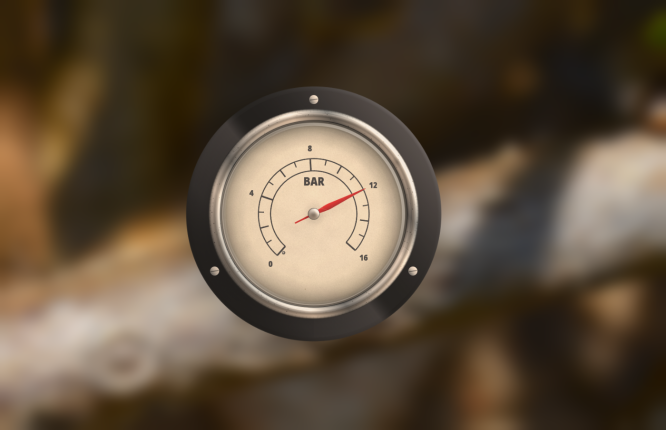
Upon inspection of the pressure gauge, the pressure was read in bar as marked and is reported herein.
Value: 12 bar
